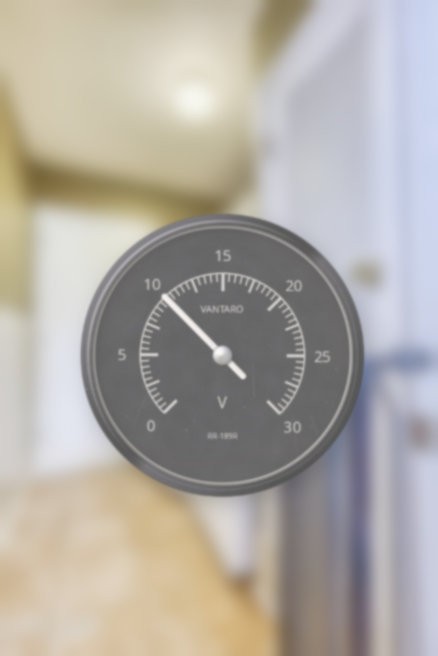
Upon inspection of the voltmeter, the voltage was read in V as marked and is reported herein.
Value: 10 V
